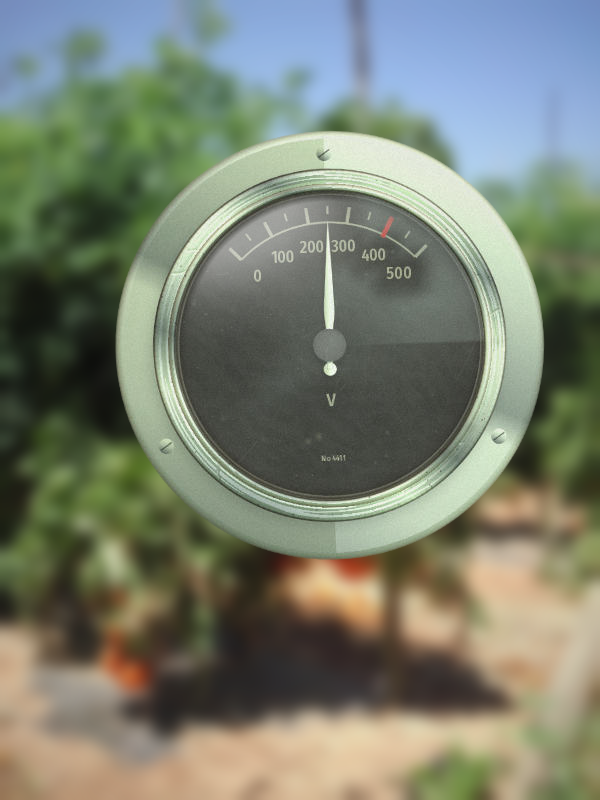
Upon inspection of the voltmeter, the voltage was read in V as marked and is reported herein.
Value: 250 V
